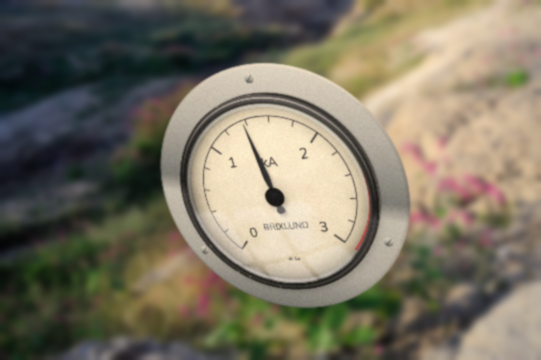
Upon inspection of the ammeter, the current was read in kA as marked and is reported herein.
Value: 1.4 kA
